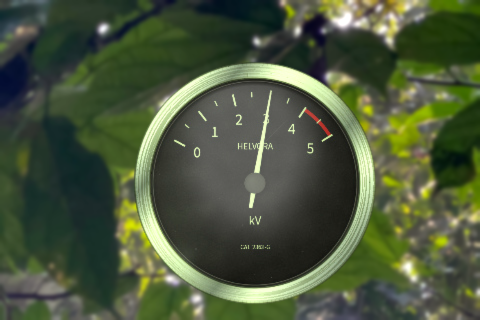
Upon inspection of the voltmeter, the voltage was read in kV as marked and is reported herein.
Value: 3 kV
